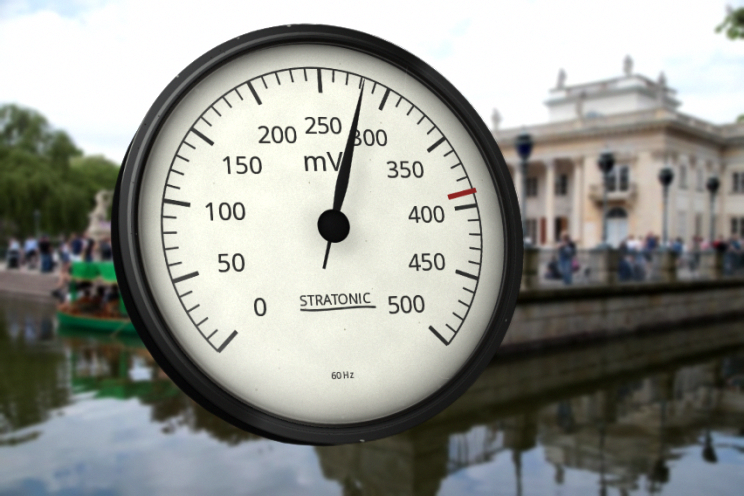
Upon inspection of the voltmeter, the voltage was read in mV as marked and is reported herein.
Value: 280 mV
